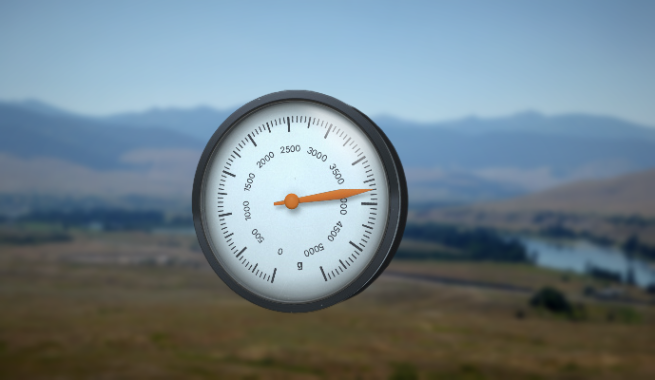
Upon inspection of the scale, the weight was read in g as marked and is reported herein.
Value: 3850 g
